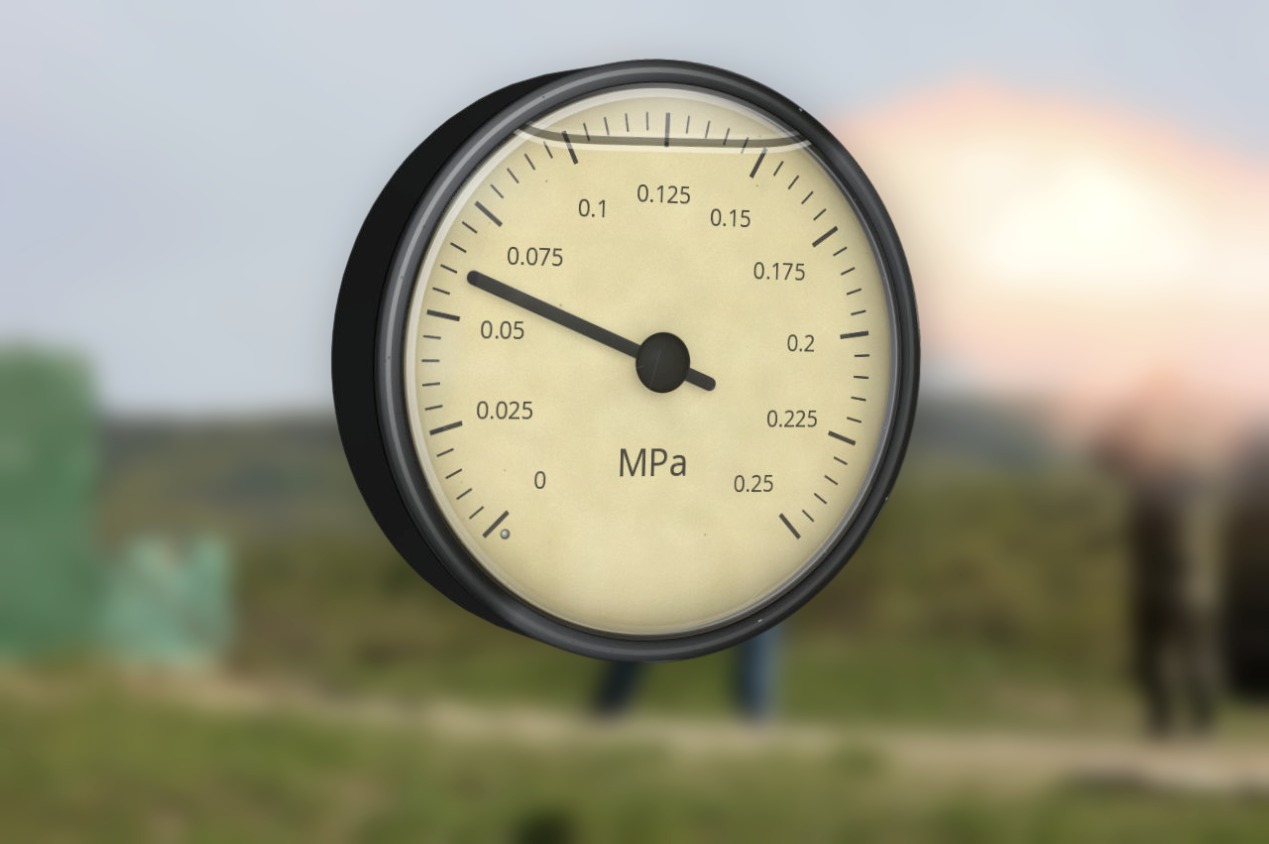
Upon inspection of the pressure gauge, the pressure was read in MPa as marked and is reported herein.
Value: 0.06 MPa
